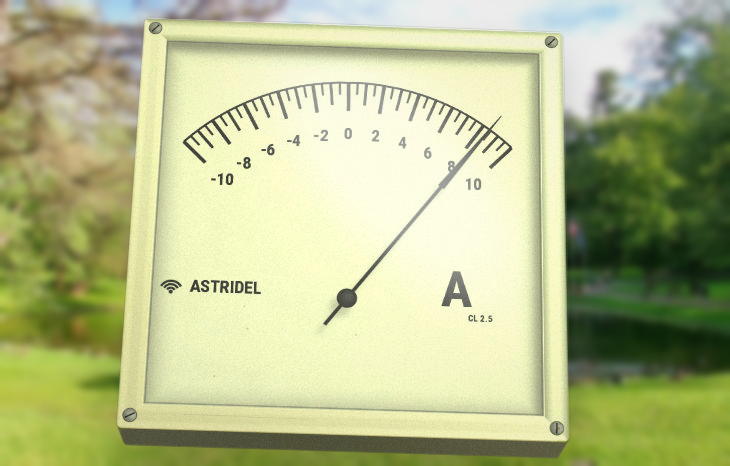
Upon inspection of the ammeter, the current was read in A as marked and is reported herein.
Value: 8.5 A
